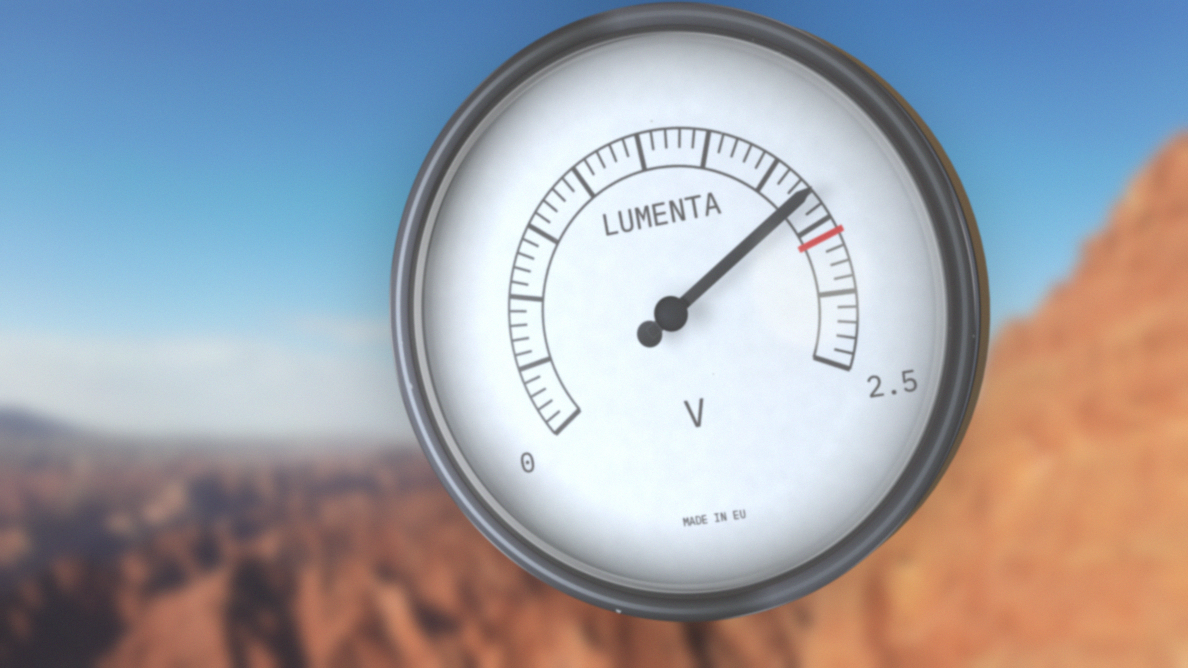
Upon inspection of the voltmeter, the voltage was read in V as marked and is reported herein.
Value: 1.9 V
